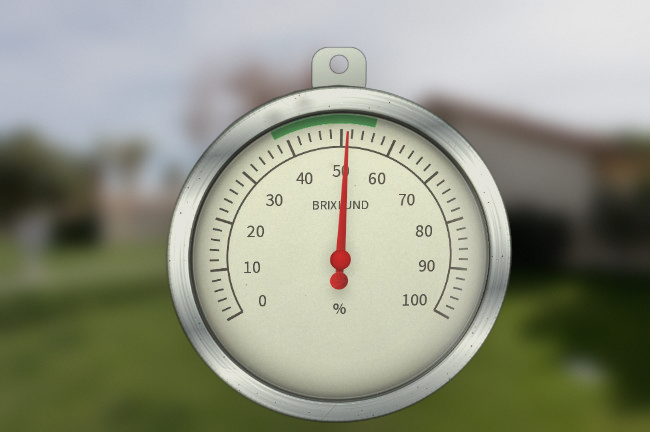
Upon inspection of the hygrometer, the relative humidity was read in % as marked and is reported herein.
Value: 51 %
